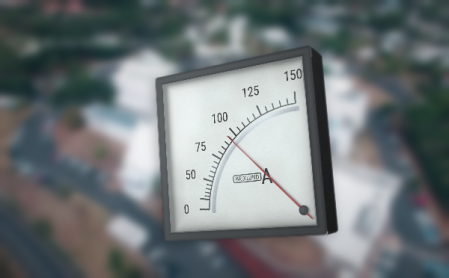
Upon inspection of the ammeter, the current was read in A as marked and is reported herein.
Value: 95 A
